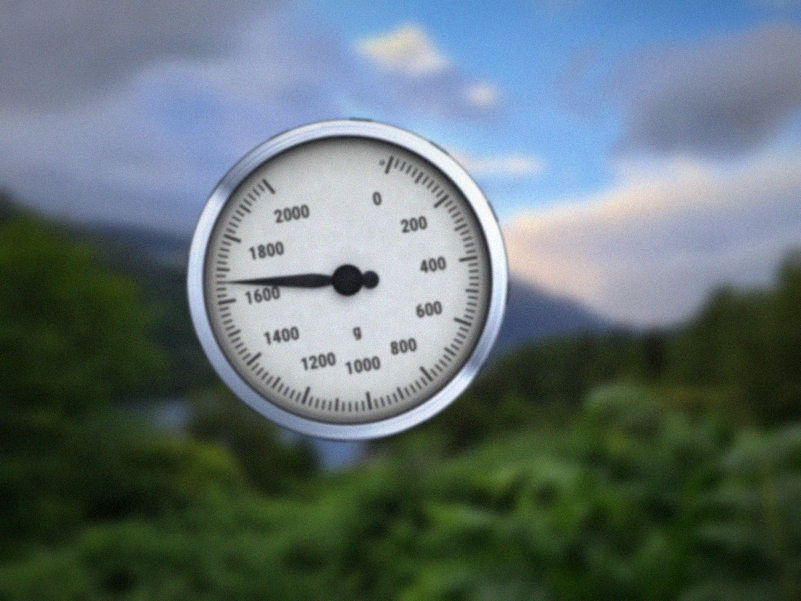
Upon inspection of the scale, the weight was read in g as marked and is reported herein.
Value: 1660 g
